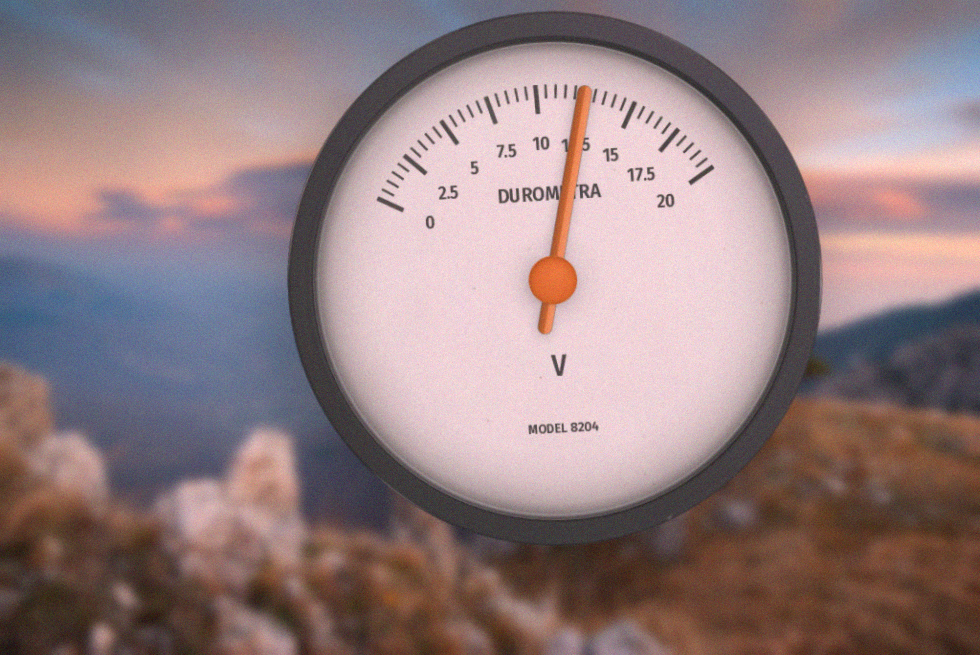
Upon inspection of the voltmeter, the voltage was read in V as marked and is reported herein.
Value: 12.5 V
